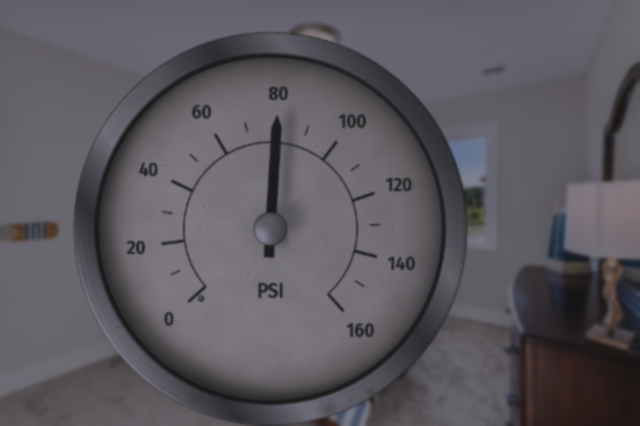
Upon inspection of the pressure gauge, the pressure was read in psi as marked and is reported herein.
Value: 80 psi
